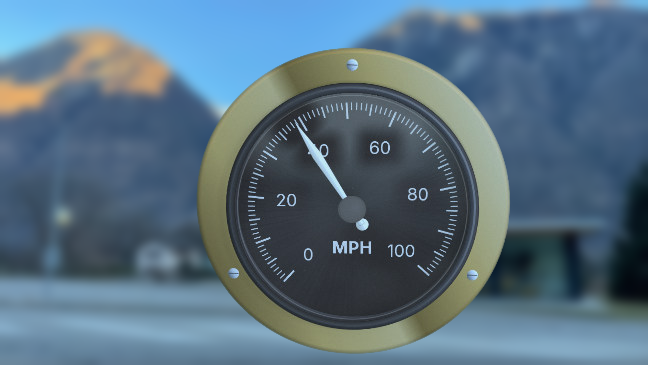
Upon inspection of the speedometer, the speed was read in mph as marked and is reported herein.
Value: 39 mph
